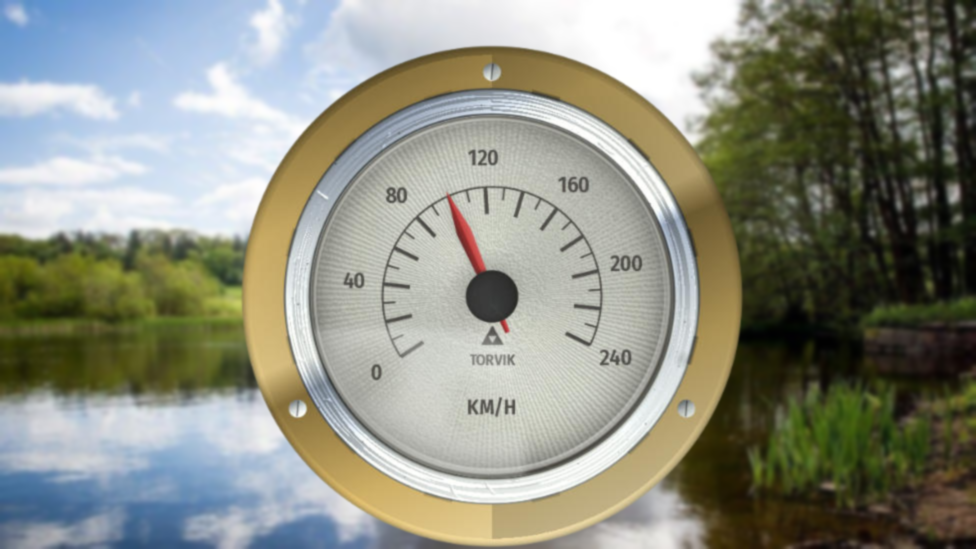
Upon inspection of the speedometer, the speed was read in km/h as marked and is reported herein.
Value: 100 km/h
